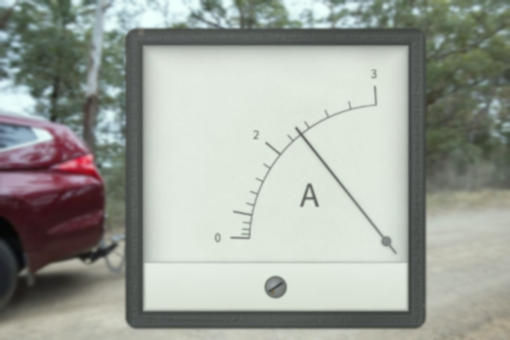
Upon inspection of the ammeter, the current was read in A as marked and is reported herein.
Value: 2.3 A
